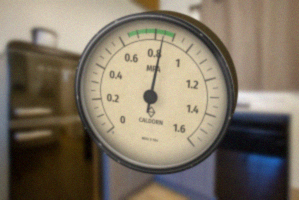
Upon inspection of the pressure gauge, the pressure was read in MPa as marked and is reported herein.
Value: 0.85 MPa
